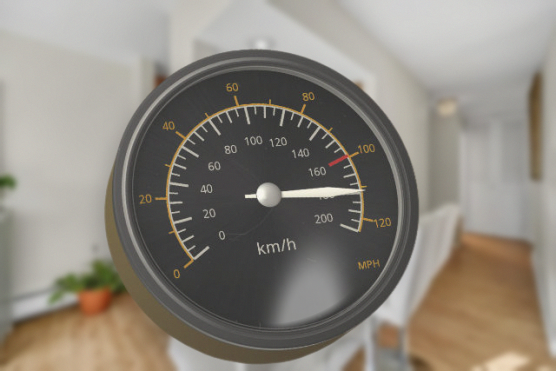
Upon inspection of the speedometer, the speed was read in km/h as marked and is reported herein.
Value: 180 km/h
